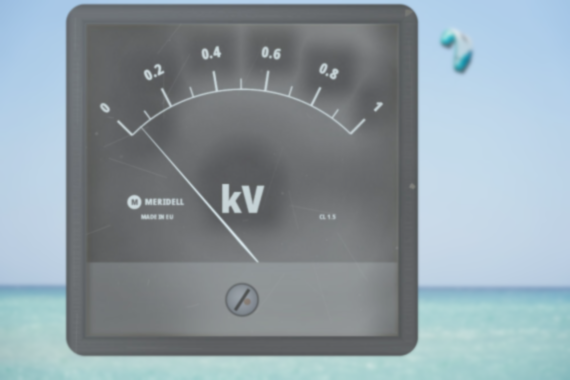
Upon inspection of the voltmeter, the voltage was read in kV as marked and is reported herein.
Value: 0.05 kV
